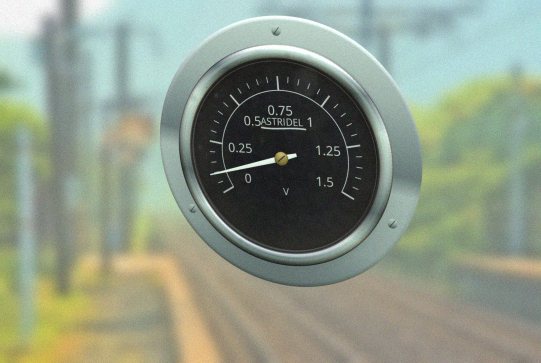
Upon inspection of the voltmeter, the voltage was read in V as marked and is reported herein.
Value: 0.1 V
